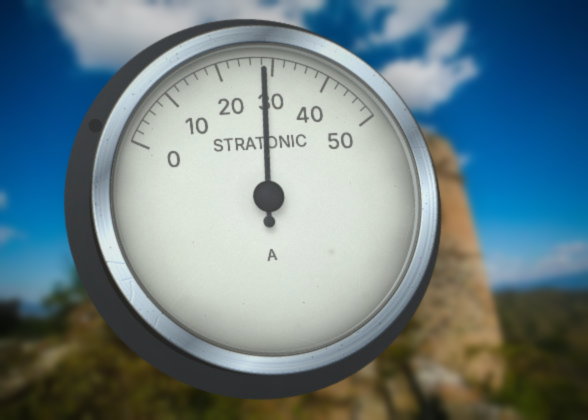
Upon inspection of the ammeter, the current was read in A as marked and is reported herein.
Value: 28 A
